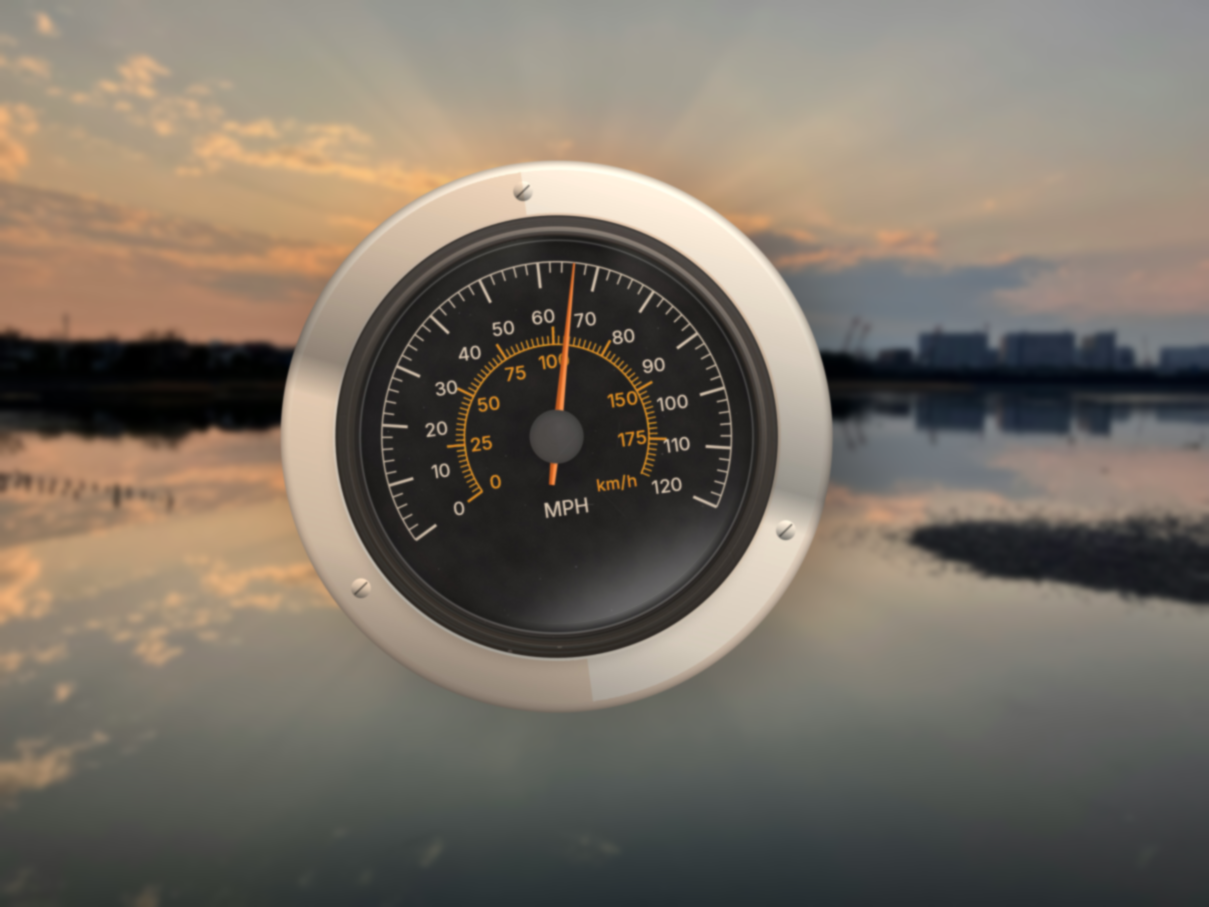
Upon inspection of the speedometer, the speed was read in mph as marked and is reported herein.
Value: 66 mph
